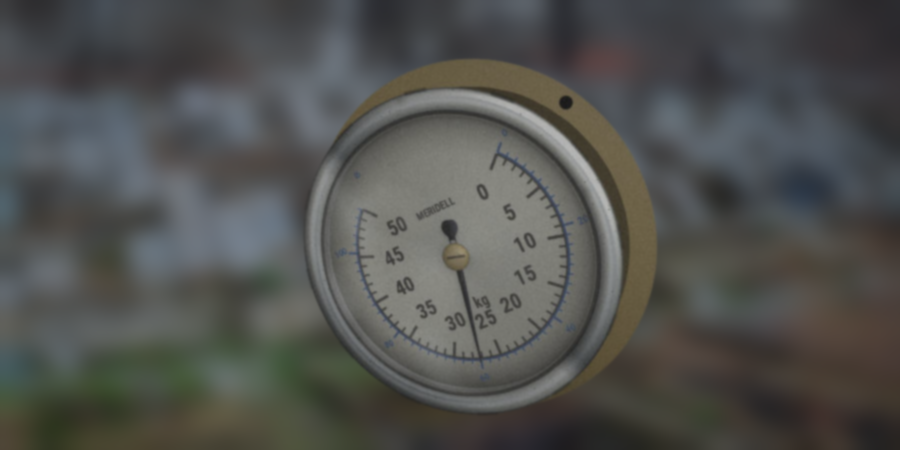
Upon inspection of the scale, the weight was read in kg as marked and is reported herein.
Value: 27 kg
